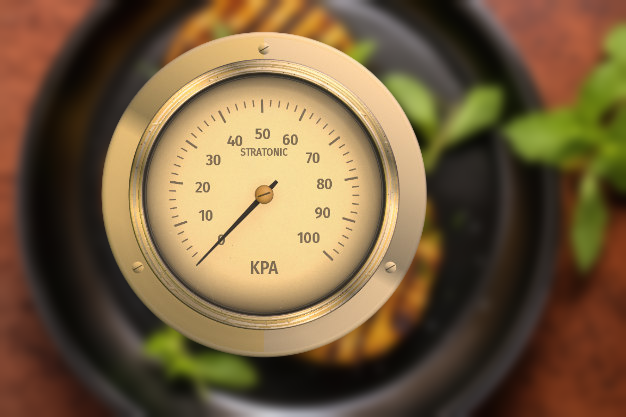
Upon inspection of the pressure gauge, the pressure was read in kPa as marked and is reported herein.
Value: 0 kPa
